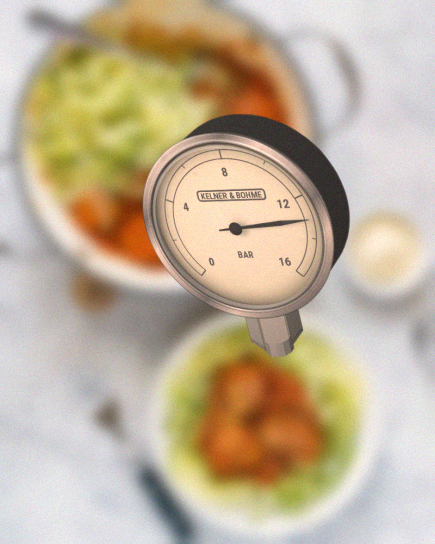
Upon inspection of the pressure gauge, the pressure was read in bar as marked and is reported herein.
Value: 13 bar
